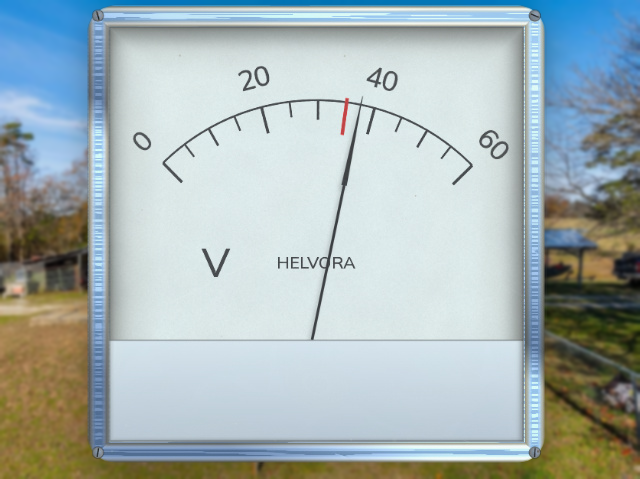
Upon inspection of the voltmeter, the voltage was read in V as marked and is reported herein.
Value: 37.5 V
